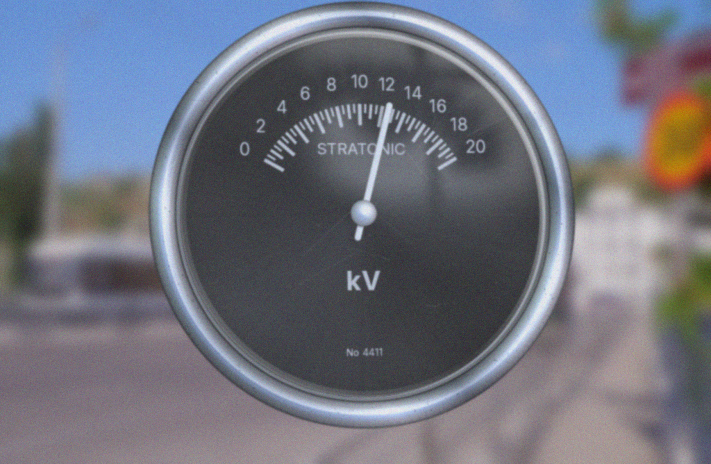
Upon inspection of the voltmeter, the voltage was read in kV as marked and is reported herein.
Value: 12.5 kV
